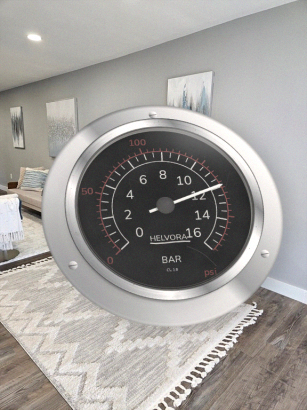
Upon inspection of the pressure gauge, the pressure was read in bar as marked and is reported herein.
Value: 12 bar
